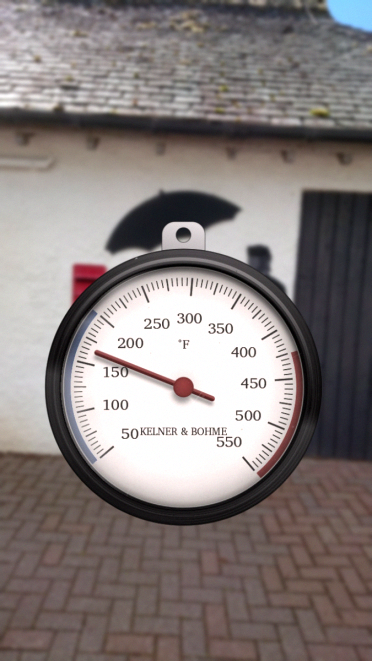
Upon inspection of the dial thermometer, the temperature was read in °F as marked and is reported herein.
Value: 165 °F
